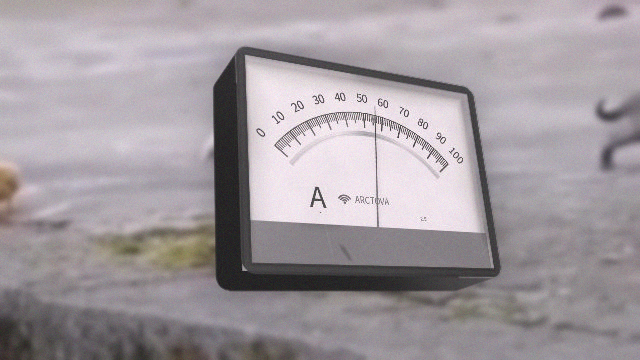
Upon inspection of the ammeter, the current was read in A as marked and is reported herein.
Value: 55 A
